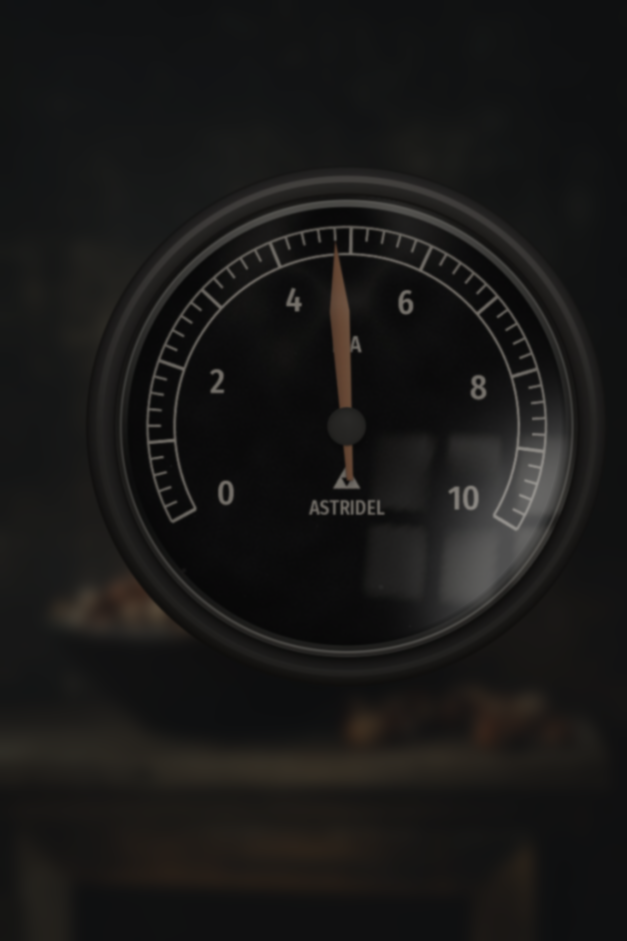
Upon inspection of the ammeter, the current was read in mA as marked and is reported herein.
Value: 4.8 mA
